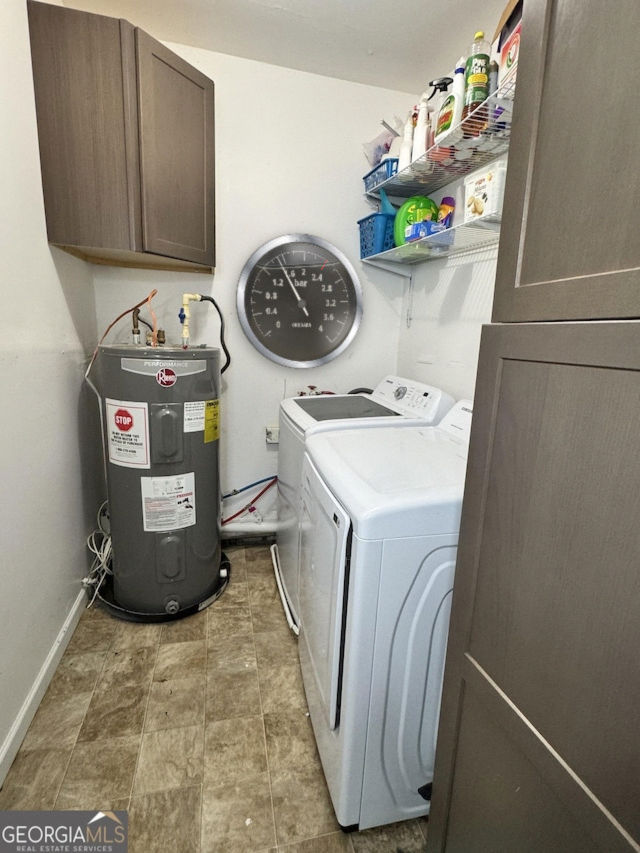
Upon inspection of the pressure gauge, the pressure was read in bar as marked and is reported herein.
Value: 1.5 bar
